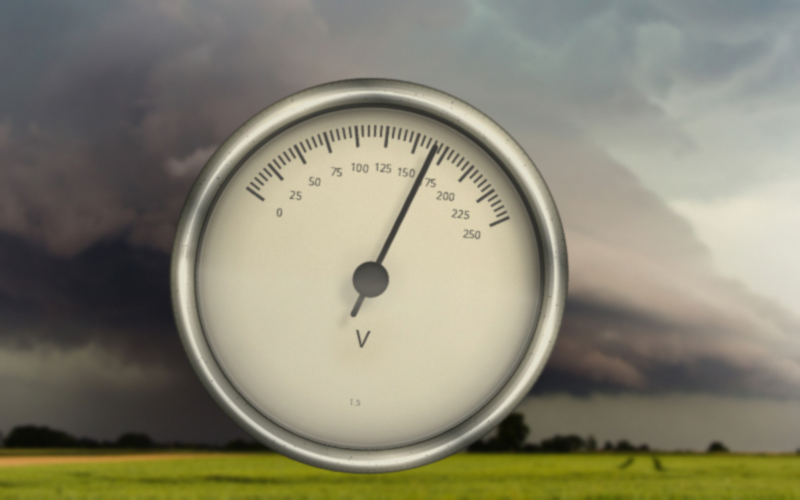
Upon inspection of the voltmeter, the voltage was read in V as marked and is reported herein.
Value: 165 V
